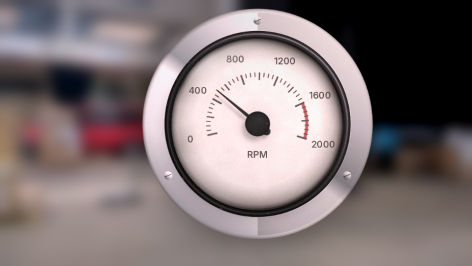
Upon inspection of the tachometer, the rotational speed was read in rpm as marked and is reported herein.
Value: 500 rpm
